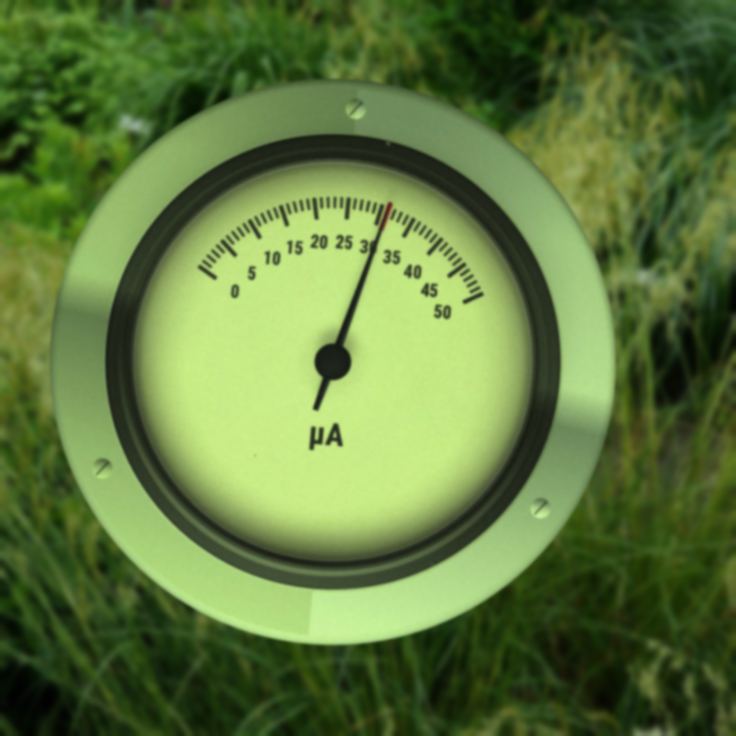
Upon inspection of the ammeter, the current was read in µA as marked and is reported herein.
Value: 31 µA
